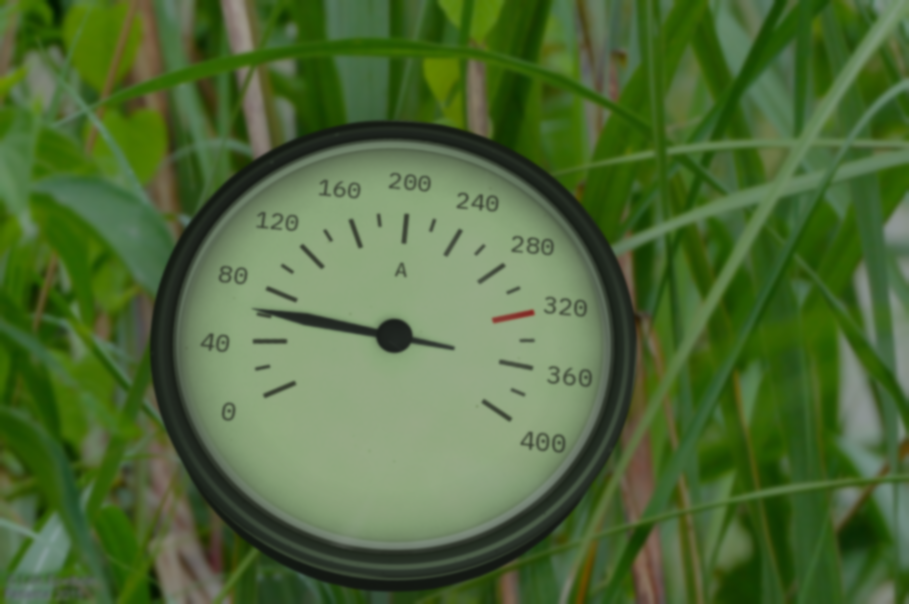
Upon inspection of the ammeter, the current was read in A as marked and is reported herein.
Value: 60 A
